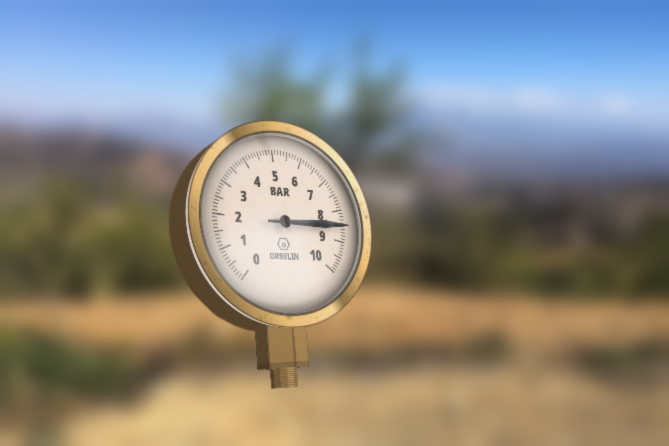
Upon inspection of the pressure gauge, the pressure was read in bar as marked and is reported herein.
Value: 8.5 bar
